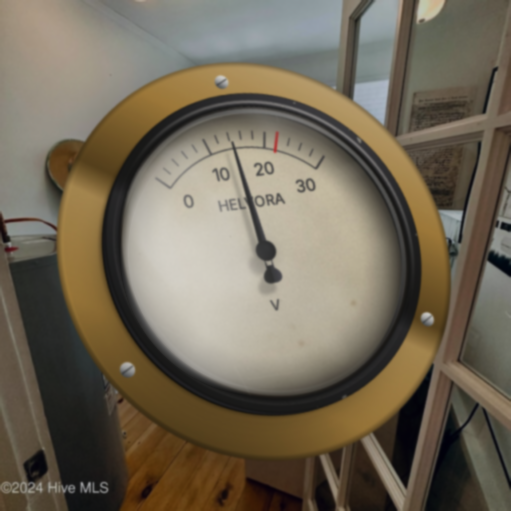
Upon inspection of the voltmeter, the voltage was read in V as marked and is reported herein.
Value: 14 V
